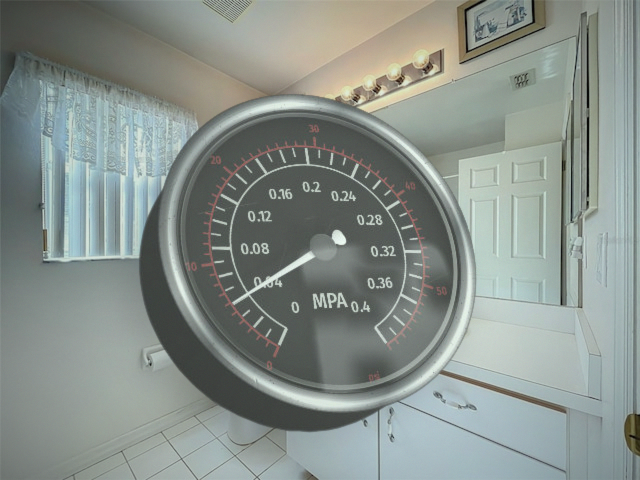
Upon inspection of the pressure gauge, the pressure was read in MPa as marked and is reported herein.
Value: 0.04 MPa
